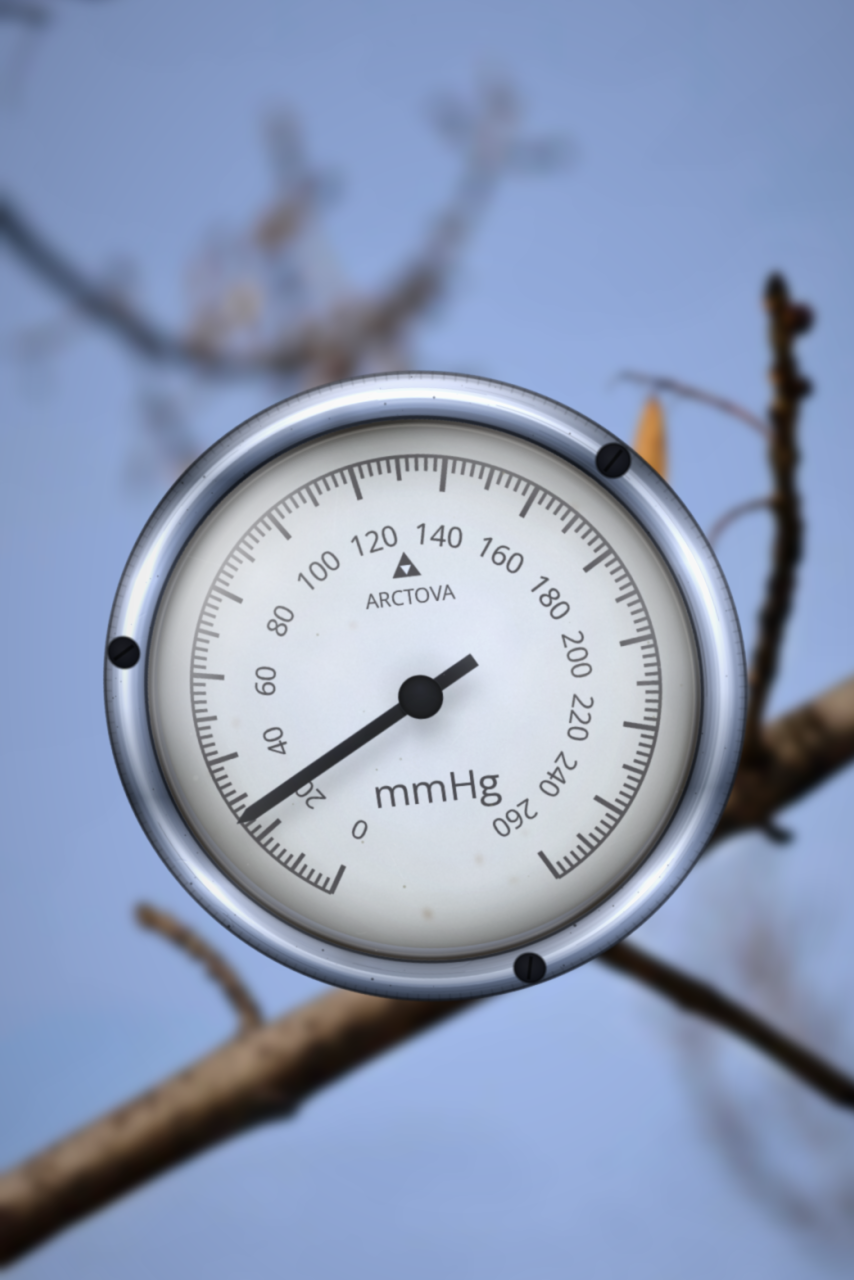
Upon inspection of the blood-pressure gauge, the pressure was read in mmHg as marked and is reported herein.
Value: 26 mmHg
